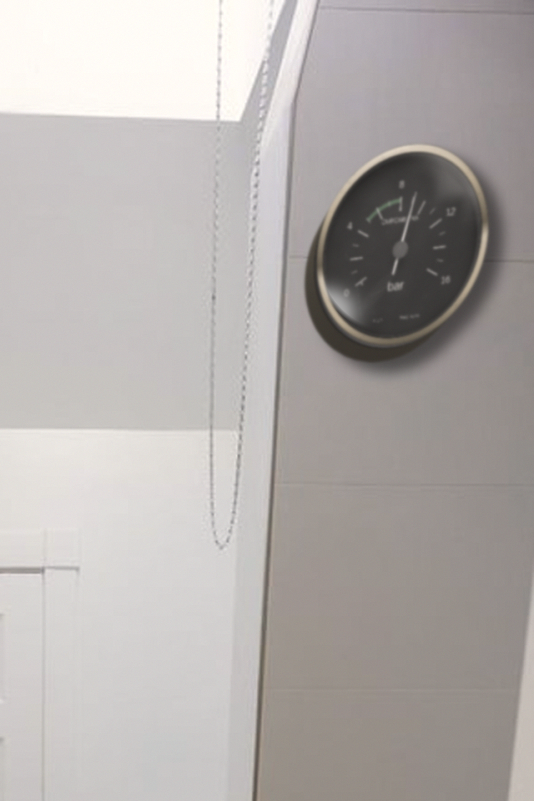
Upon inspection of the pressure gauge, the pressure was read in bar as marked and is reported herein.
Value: 9 bar
